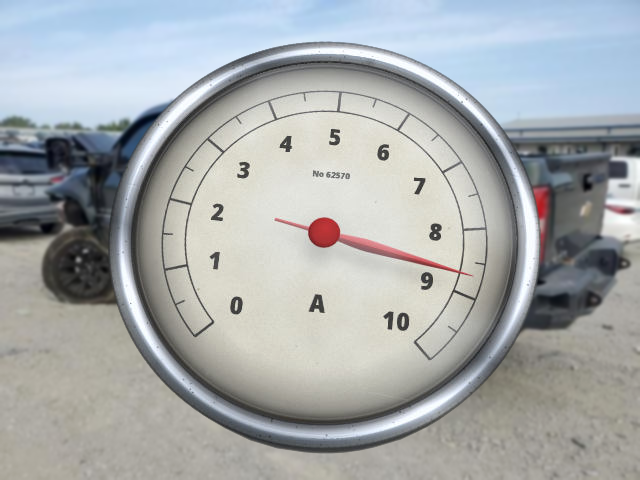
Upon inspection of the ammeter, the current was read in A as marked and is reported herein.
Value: 8.75 A
